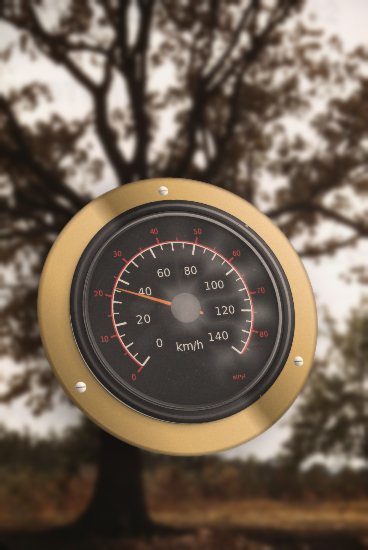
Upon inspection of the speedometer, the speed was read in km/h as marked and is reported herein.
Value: 35 km/h
